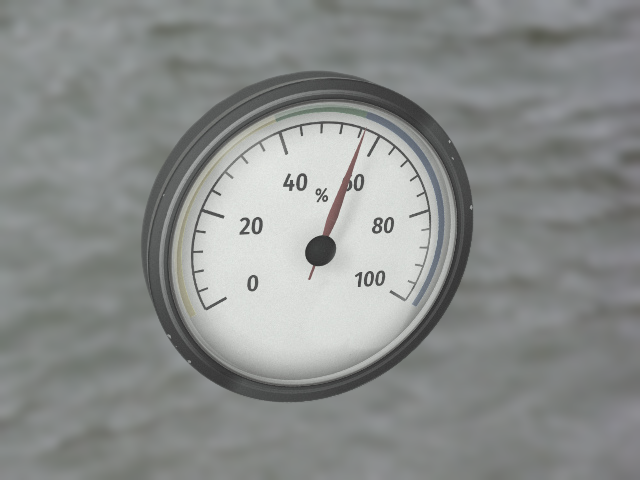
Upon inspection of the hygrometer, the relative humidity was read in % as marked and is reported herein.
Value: 56 %
